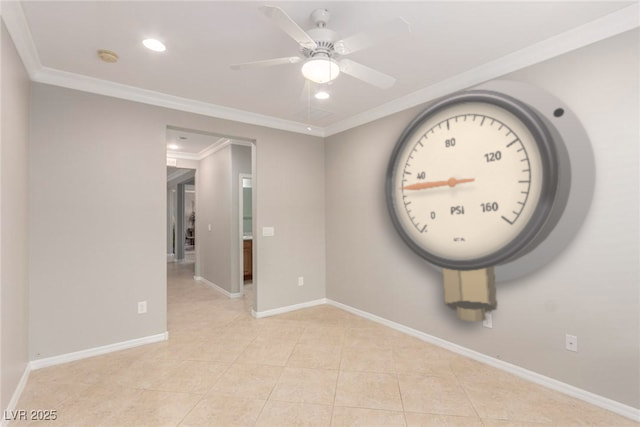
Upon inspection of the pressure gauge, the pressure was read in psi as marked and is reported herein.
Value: 30 psi
